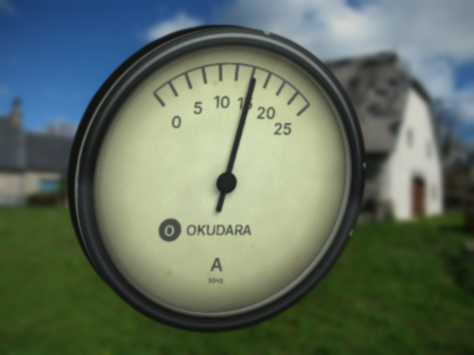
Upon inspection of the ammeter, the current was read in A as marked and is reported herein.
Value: 15 A
